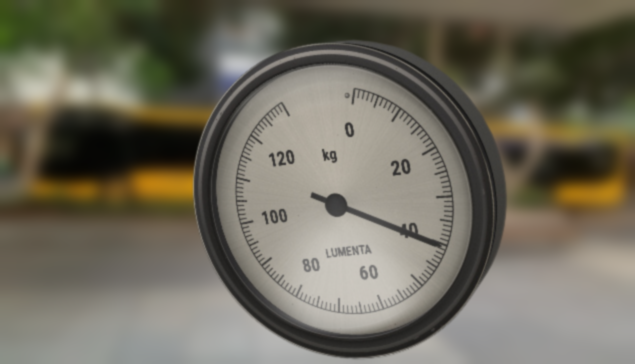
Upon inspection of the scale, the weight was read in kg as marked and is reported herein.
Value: 40 kg
